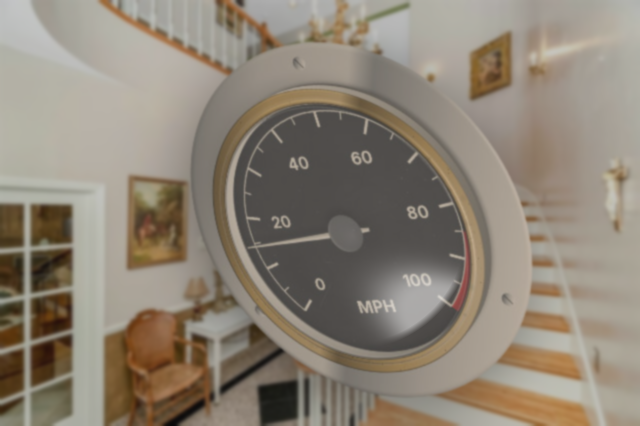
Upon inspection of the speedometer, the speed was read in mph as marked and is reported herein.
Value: 15 mph
